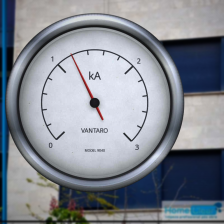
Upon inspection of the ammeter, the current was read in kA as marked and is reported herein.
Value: 1.2 kA
